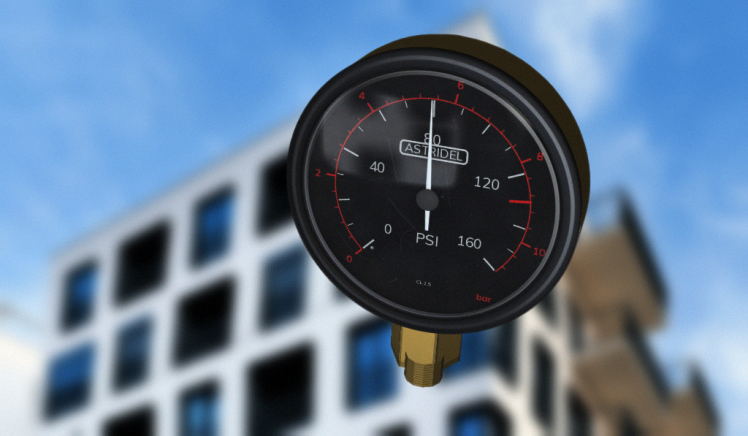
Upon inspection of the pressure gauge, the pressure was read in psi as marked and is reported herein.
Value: 80 psi
